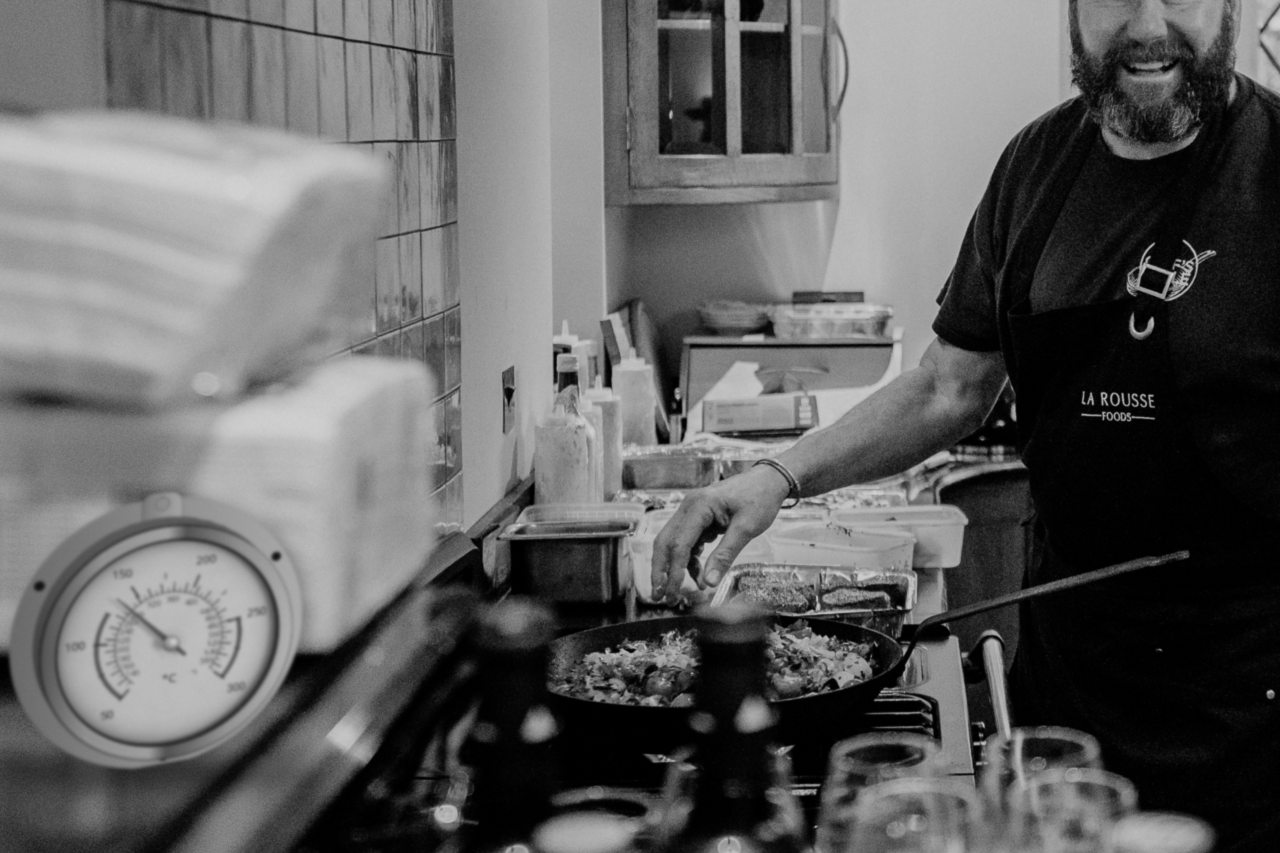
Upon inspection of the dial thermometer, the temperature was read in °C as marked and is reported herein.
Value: 137.5 °C
